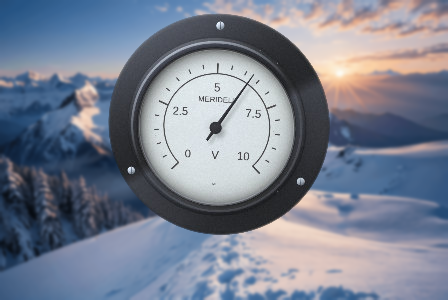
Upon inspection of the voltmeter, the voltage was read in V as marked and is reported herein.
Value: 6.25 V
